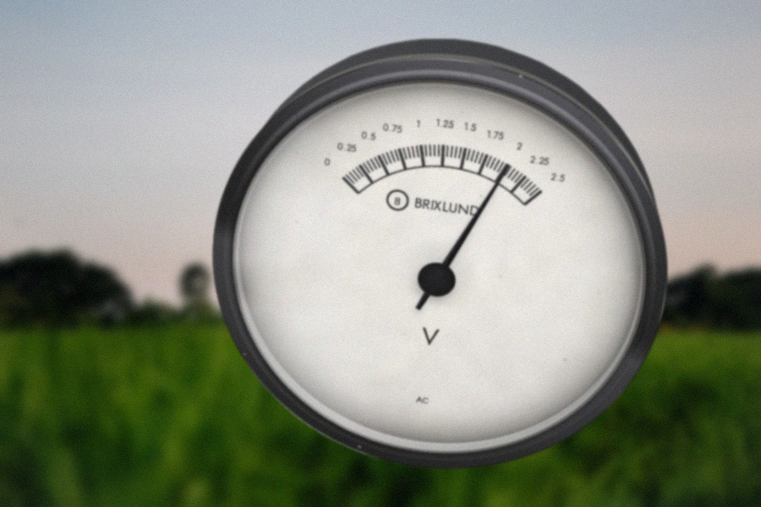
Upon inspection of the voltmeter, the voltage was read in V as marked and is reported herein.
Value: 2 V
